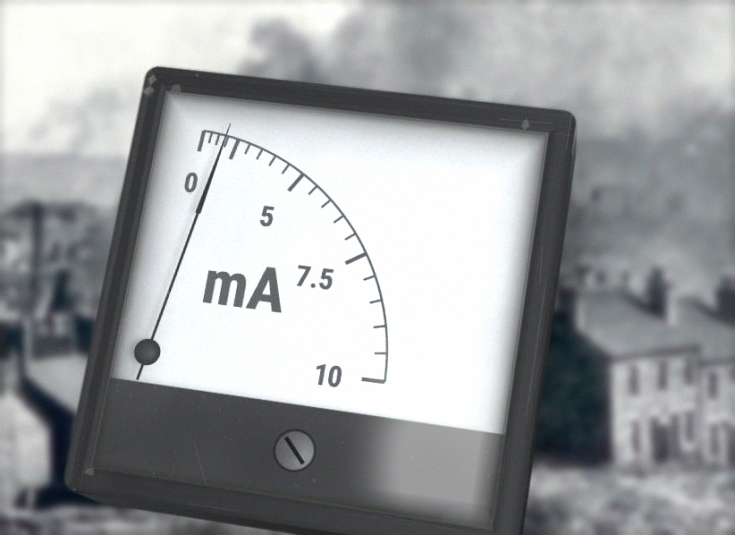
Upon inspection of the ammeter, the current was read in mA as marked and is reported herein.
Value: 2 mA
